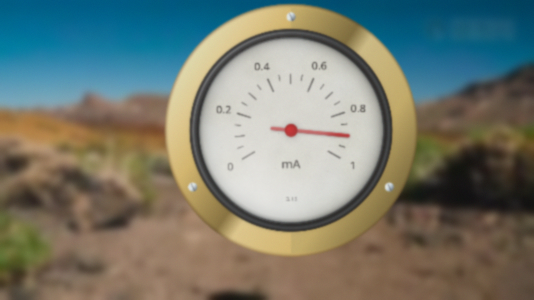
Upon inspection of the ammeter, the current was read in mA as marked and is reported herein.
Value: 0.9 mA
